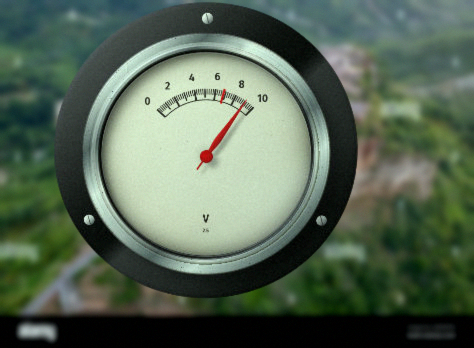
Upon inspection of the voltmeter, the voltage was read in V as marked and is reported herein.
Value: 9 V
